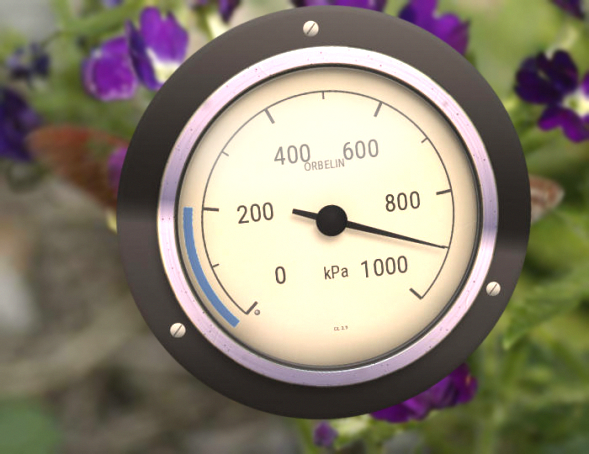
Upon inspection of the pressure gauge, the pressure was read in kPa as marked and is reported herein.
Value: 900 kPa
